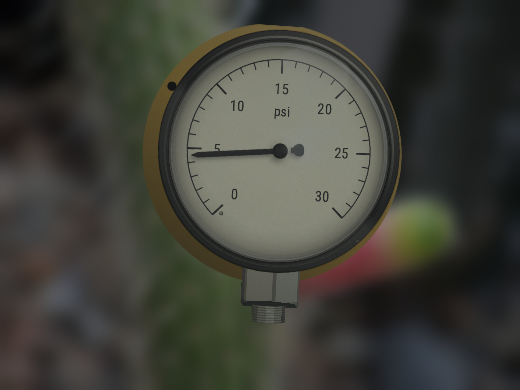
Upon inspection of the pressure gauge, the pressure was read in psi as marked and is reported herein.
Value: 4.5 psi
